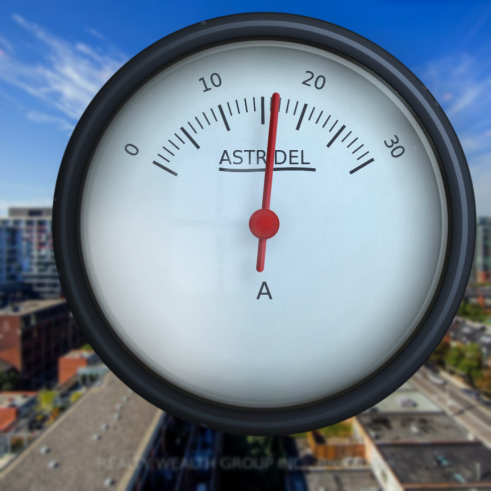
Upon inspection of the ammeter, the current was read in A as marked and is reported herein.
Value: 16.5 A
